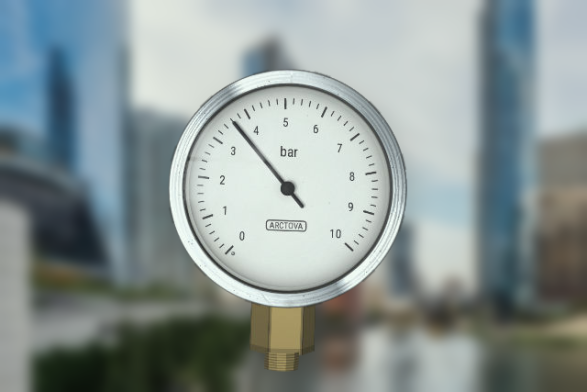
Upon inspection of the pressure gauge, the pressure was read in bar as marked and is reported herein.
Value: 3.6 bar
